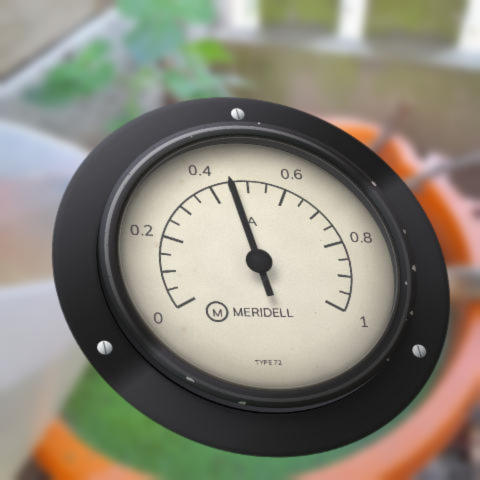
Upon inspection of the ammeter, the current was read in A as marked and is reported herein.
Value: 0.45 A
